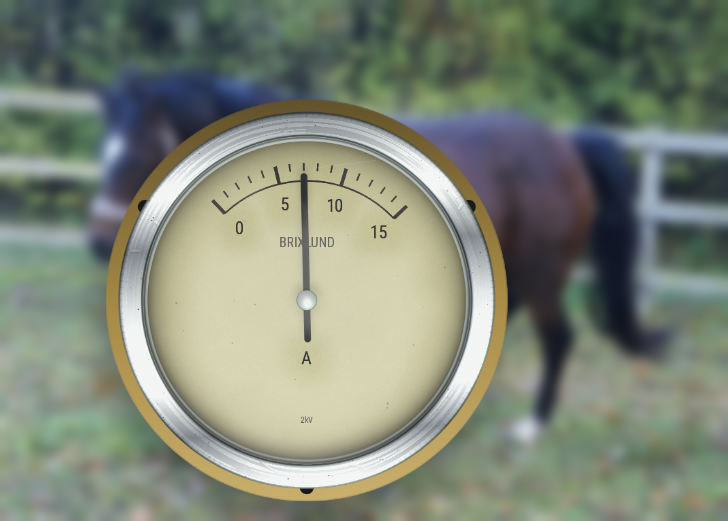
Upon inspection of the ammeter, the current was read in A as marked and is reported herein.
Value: 7 A
